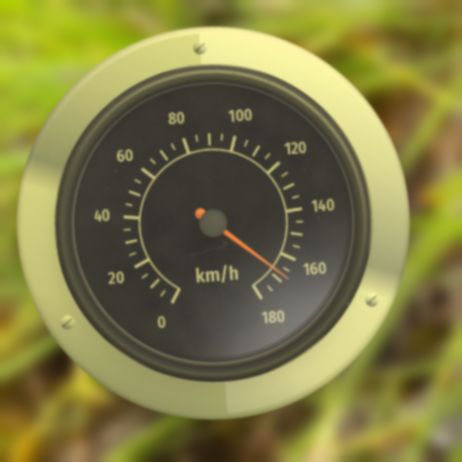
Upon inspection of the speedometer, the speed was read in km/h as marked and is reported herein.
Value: 167.5 km/h
